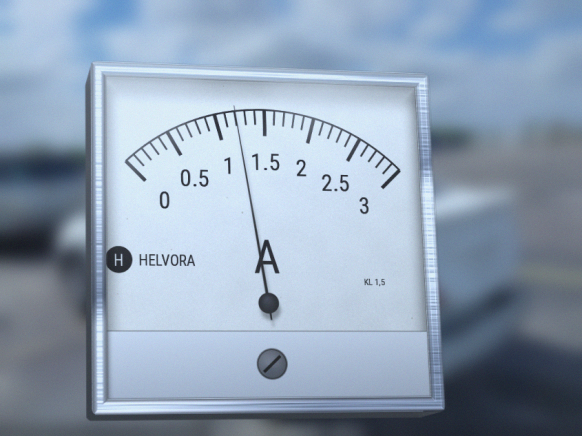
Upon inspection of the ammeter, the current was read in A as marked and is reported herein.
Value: 1.2 A
